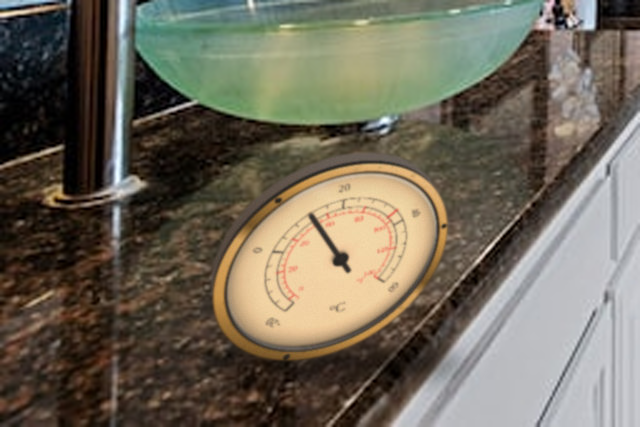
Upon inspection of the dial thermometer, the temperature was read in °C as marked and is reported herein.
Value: 12 °C
